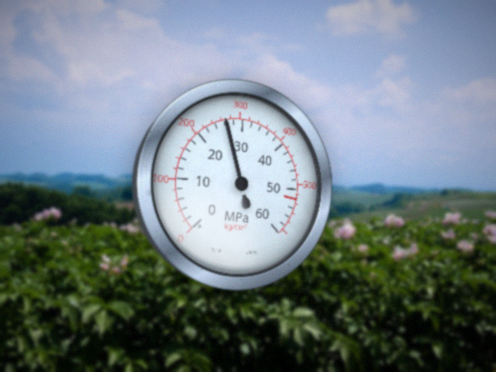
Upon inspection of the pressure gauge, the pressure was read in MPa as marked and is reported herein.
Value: 26 MPa
